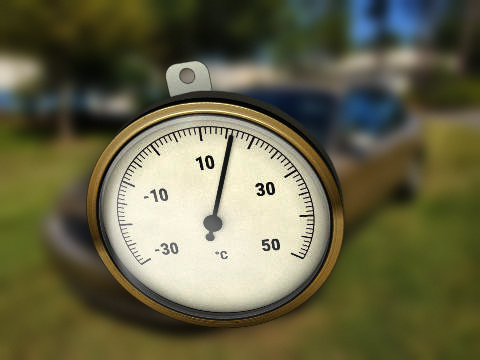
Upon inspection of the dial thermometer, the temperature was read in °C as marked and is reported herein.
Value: 16 °C
